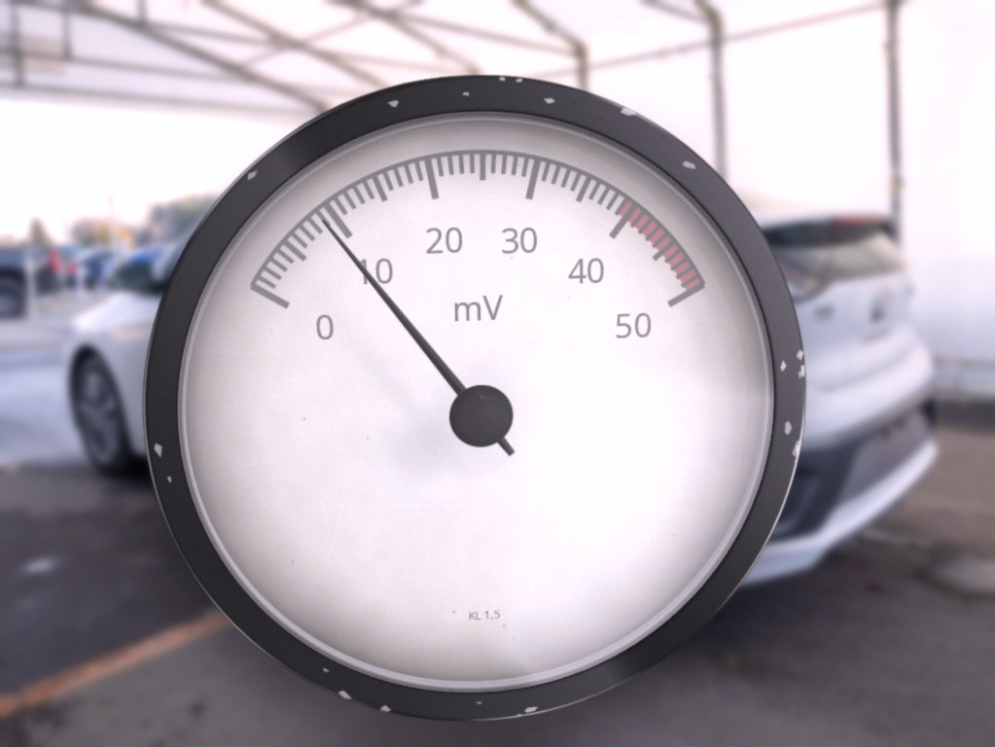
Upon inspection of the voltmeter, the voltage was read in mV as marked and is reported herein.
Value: 9 mV
